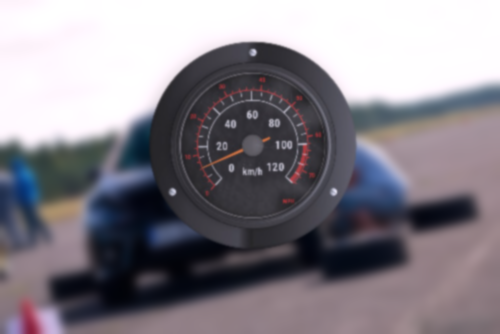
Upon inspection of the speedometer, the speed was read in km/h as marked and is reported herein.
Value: 10 km/h
